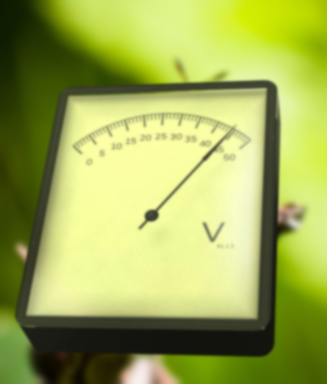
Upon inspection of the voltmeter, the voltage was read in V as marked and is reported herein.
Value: 45 V
